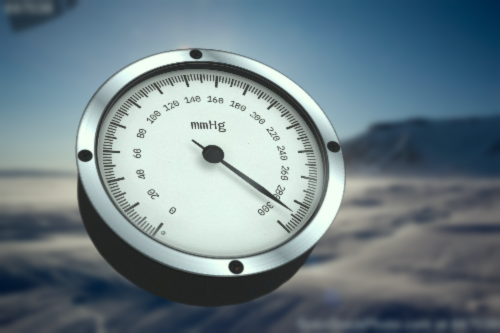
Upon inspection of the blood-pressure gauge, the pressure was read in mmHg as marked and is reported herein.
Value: 290 mmHg
